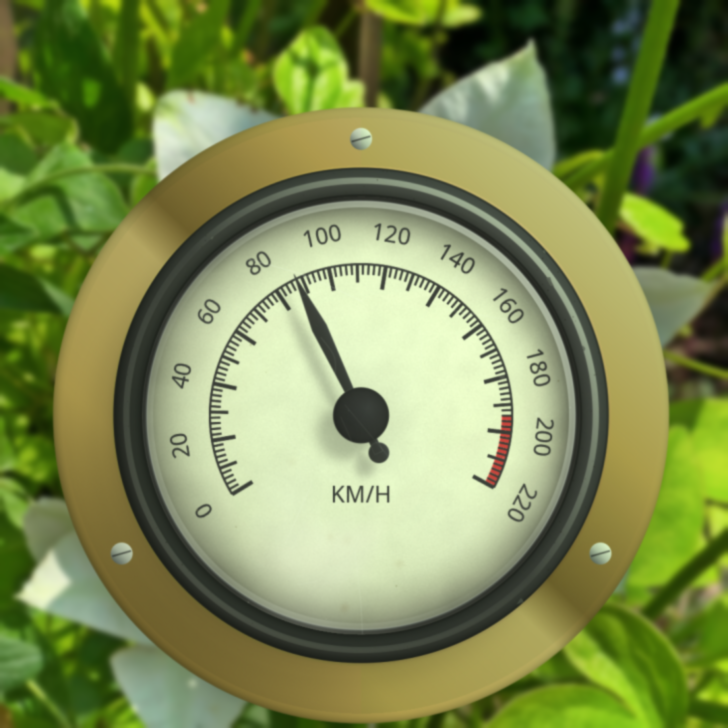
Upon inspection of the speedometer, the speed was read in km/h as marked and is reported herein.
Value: 88 km/h
